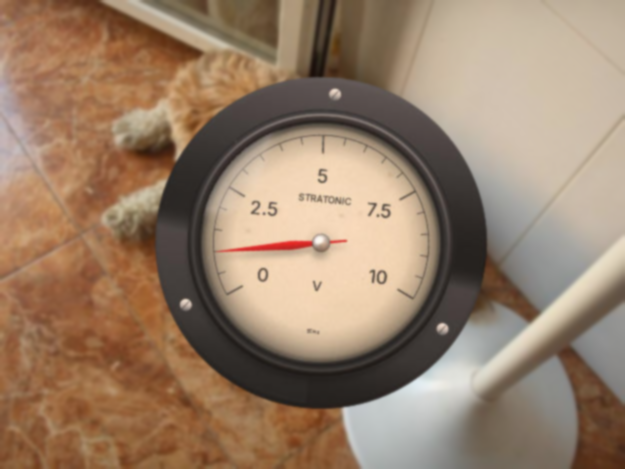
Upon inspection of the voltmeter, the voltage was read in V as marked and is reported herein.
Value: 1 V
